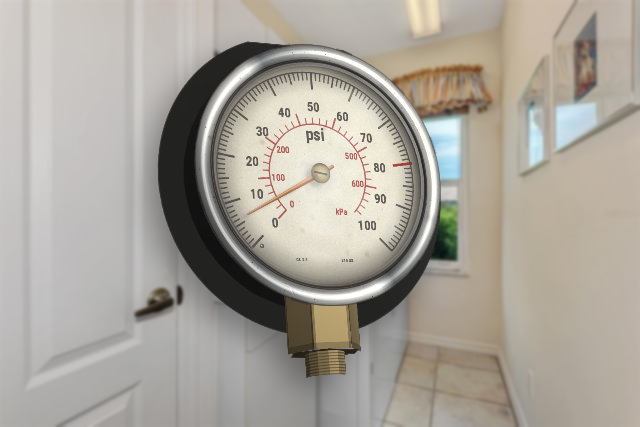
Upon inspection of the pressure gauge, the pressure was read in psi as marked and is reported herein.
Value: 6 psi
